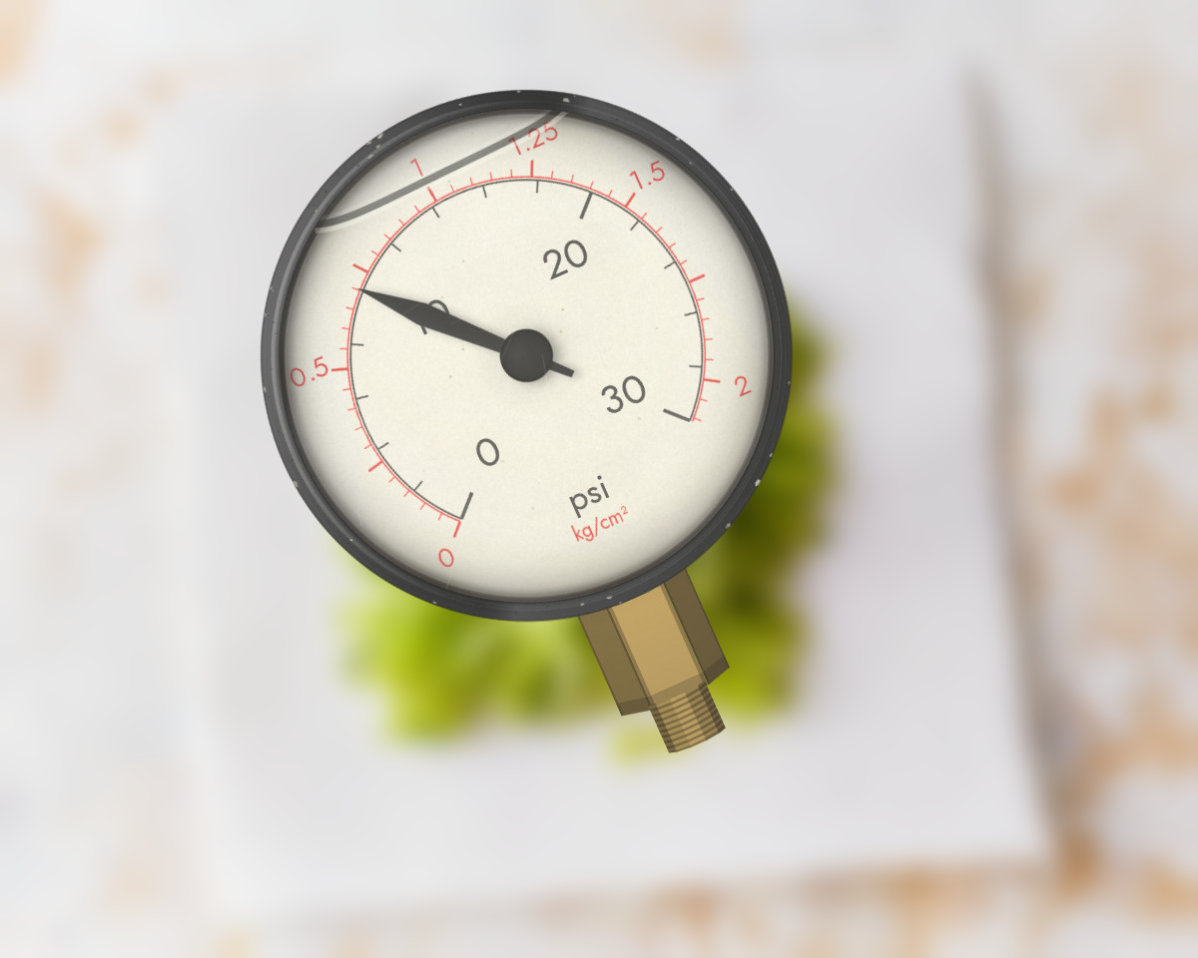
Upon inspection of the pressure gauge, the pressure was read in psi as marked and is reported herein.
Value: 10 psi
